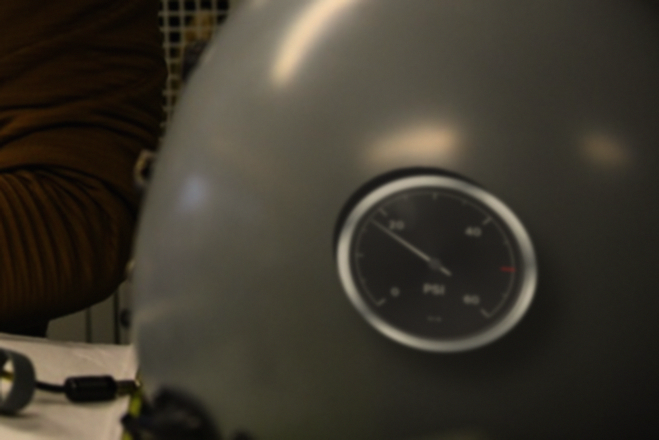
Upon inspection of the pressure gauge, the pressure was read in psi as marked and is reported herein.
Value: 17.5 psi
